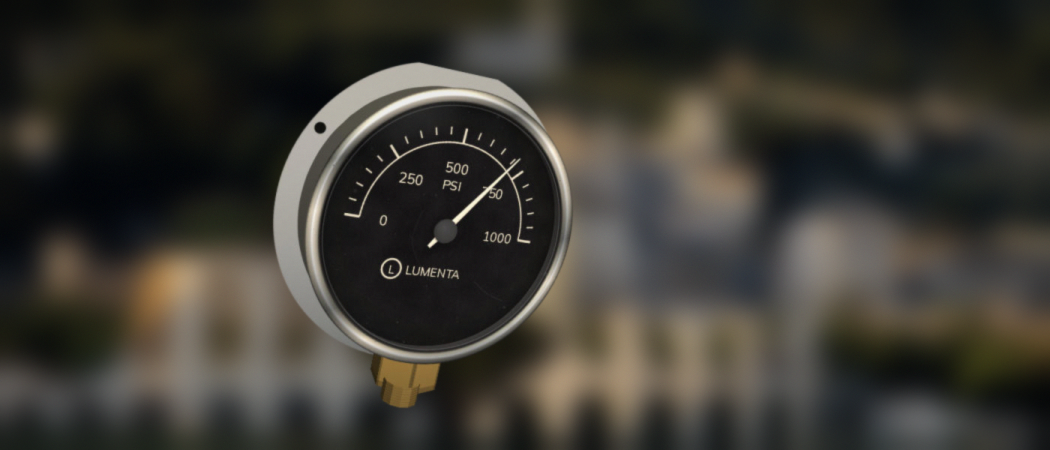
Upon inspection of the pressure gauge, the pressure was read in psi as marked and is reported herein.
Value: 700 psi
